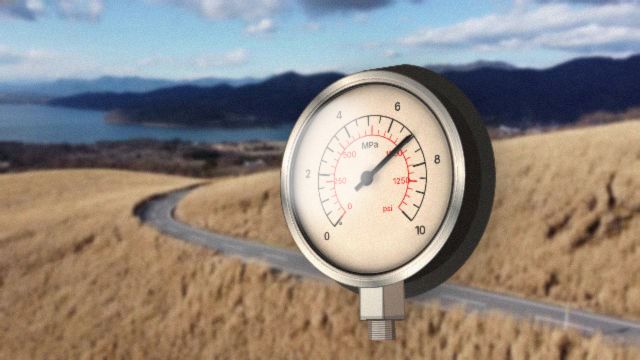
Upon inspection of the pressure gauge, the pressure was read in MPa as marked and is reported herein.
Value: 7 MPa
